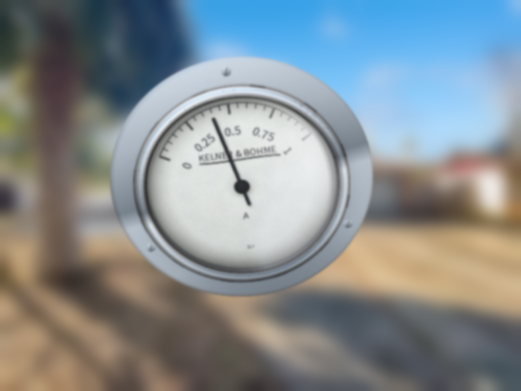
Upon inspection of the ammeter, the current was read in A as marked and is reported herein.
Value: 0.4 A
